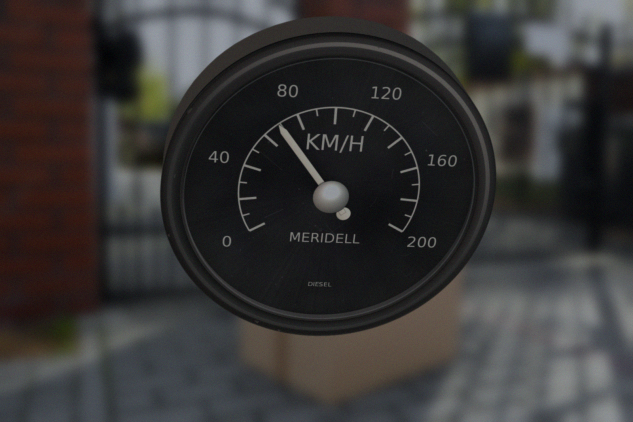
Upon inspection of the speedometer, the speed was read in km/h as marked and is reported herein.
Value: 70 km/h
